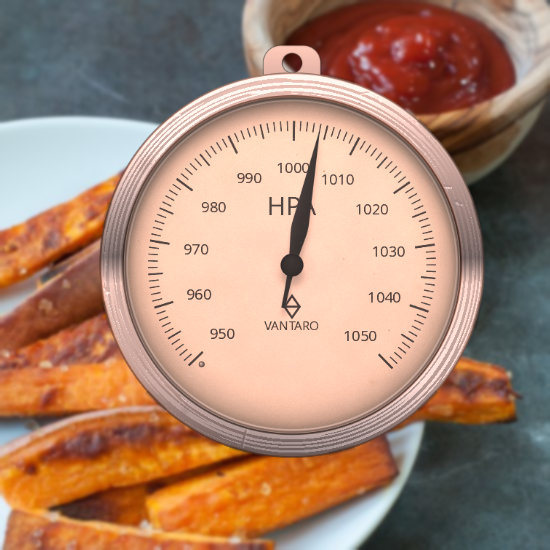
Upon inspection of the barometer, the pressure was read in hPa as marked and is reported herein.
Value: 1004 hPa
